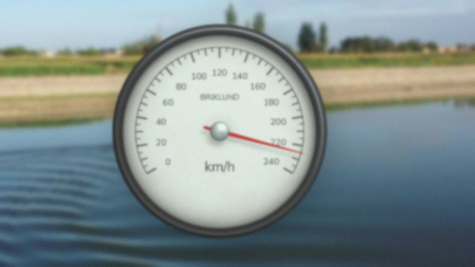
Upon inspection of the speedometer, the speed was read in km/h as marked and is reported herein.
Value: 225 km/h
